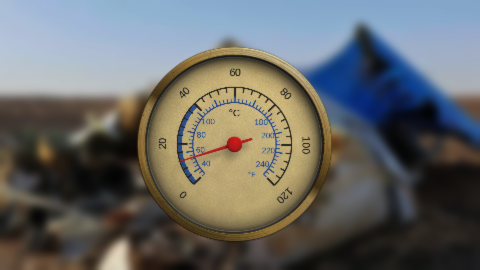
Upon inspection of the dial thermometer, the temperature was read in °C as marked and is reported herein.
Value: 12 °C
